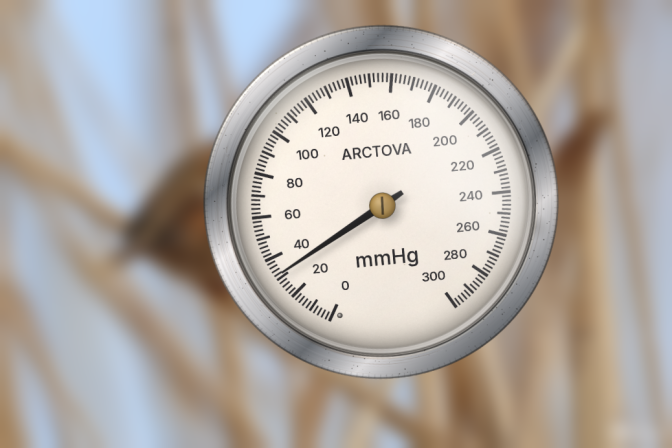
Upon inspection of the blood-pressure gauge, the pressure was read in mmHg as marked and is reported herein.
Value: 32 mmHg
